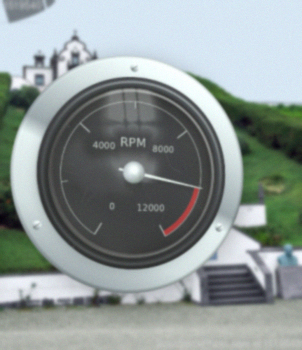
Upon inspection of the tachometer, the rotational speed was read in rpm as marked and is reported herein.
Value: 10000 rpm
